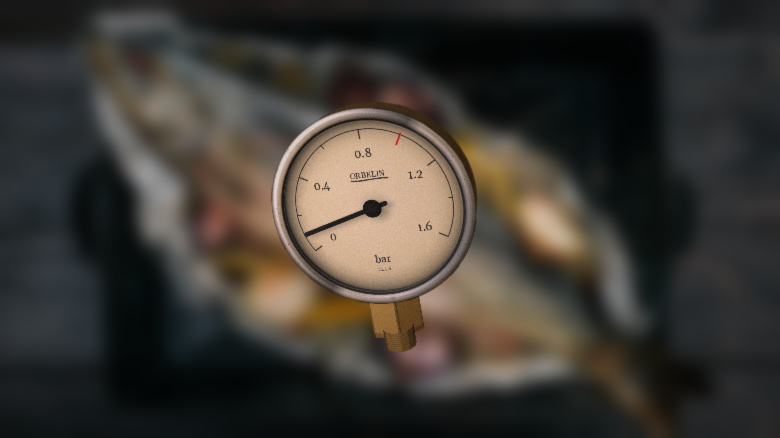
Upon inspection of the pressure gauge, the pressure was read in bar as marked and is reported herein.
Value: 0.1 bar
